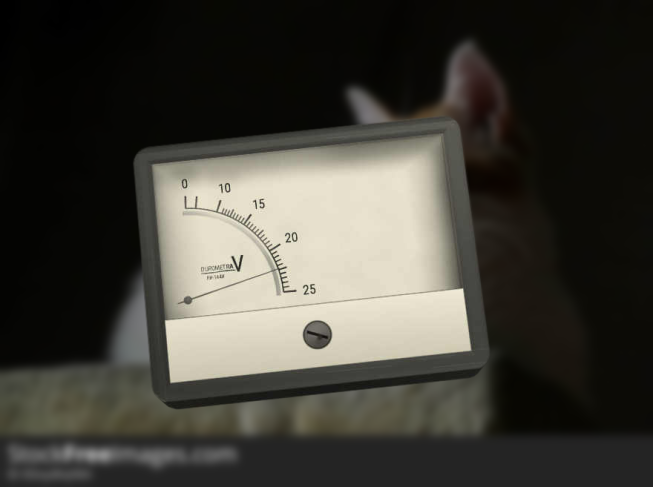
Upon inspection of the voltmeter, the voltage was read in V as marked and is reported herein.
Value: 22.5 V
